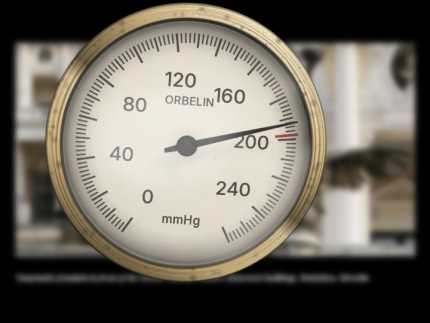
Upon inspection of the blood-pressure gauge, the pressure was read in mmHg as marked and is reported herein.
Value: 192 mmHg
